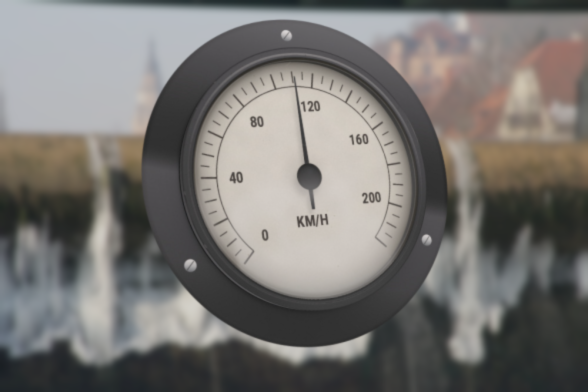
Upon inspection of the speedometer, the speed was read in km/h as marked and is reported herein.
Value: 110 km/h
